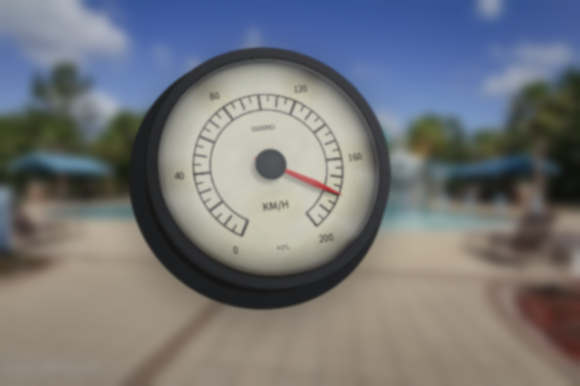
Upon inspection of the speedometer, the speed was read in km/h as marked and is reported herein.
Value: 180 km/h
